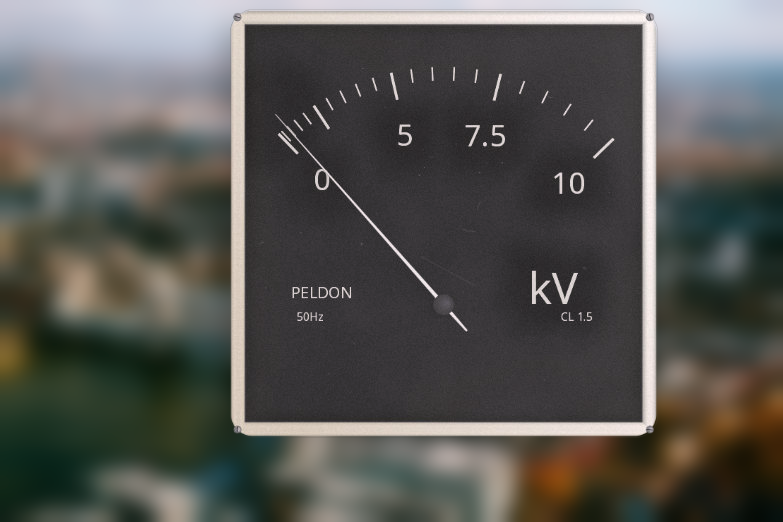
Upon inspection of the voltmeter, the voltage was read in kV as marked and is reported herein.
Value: 1 kV
